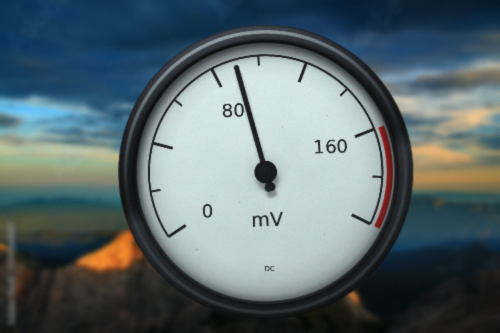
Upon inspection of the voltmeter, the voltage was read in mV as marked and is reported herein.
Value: 90 mV
